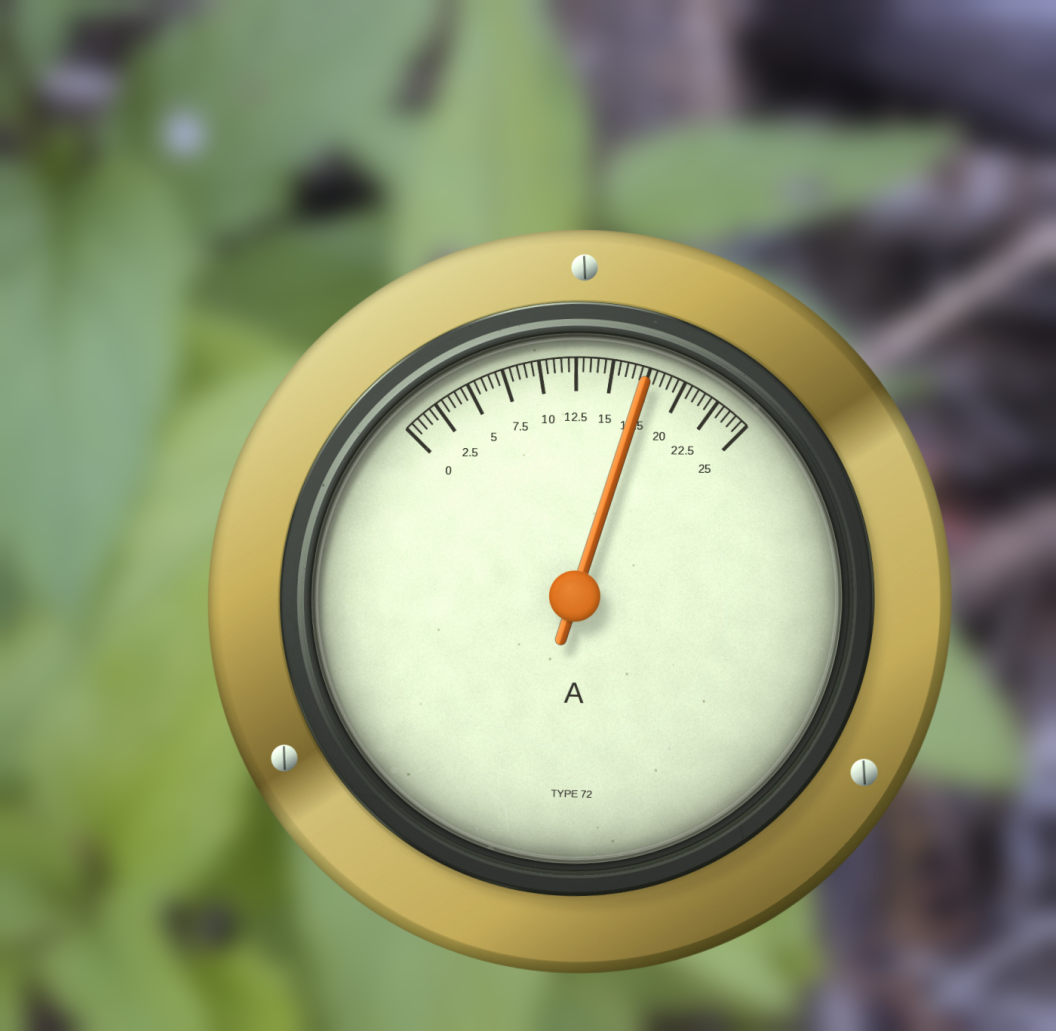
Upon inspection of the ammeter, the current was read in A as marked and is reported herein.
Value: 17.5 A
